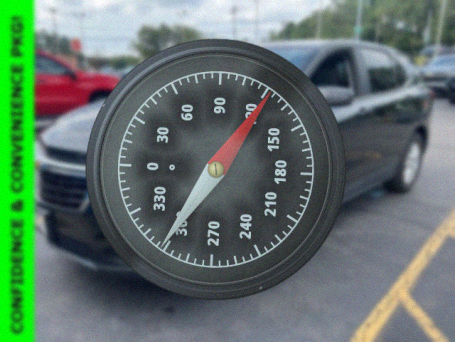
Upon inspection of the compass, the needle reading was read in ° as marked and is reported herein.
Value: 122.5 °
